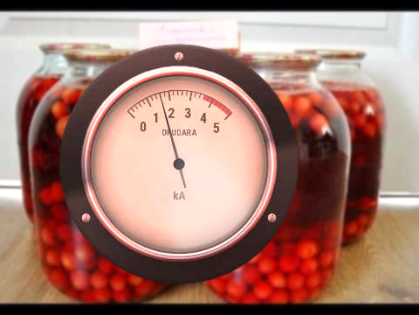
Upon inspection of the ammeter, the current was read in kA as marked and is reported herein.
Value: 1.6 kA
